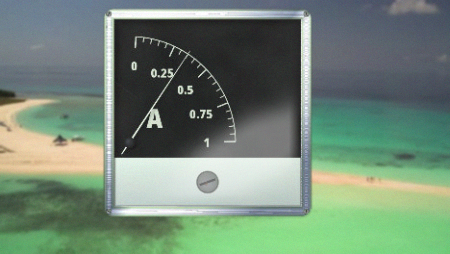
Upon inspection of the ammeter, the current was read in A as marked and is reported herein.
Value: 0.35 A
